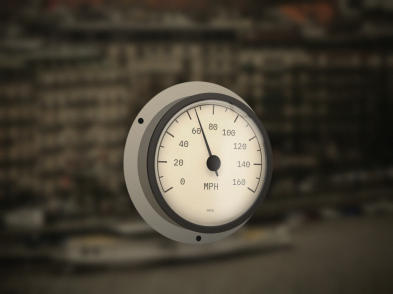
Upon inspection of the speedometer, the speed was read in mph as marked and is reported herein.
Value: 65 mph
